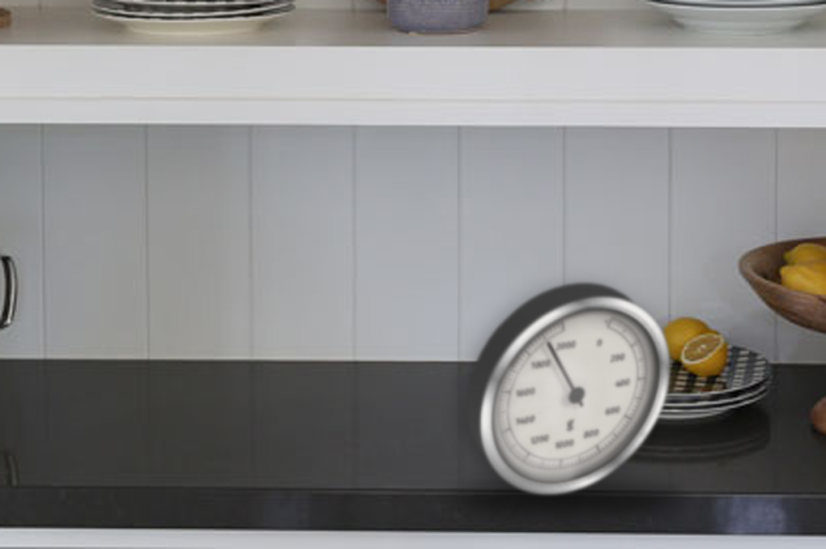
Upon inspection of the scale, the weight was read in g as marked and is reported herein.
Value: 1900 g
